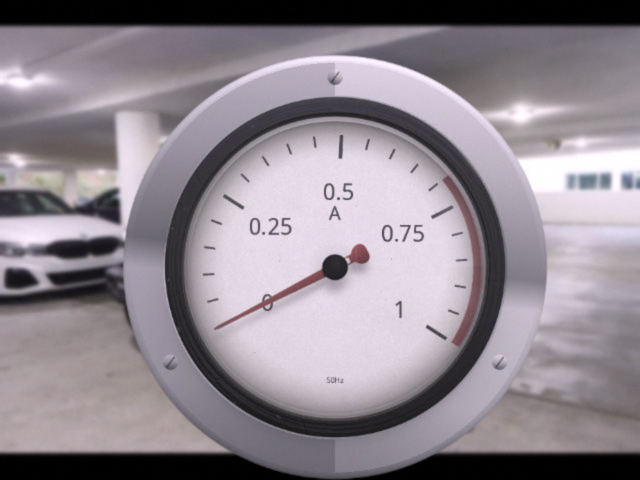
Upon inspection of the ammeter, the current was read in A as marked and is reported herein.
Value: 0 A
